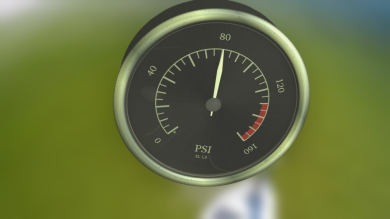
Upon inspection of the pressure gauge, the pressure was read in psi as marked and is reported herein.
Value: 80 psi
